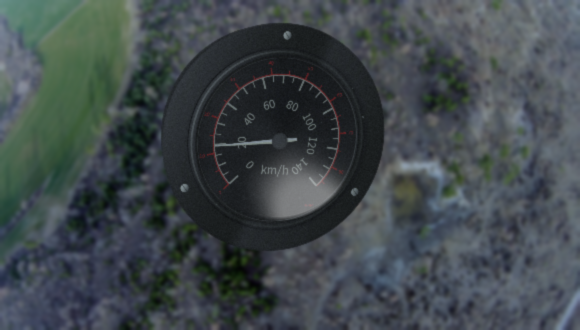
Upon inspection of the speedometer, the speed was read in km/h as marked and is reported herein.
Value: 20 km/h
